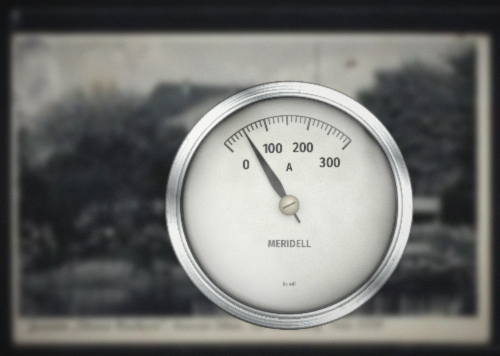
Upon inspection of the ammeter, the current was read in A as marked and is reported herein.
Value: 50 A
